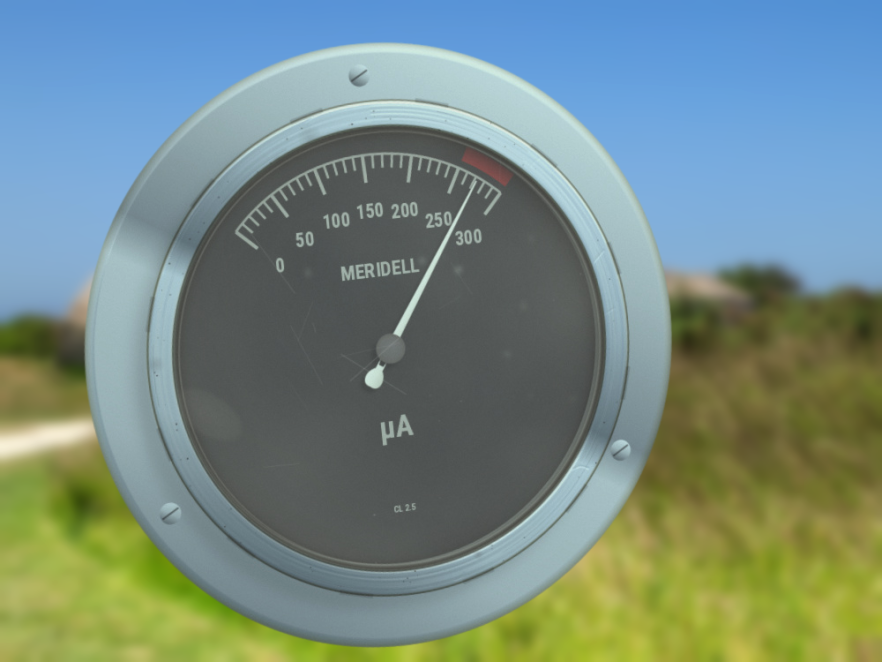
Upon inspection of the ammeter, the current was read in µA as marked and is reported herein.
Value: 270 µA
